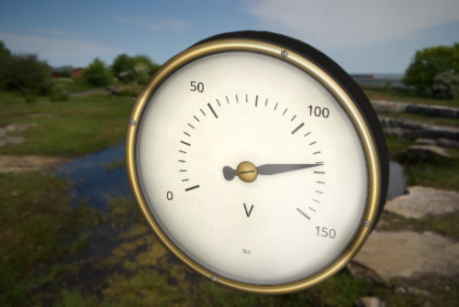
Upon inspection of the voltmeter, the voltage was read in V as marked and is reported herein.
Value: 120 V
